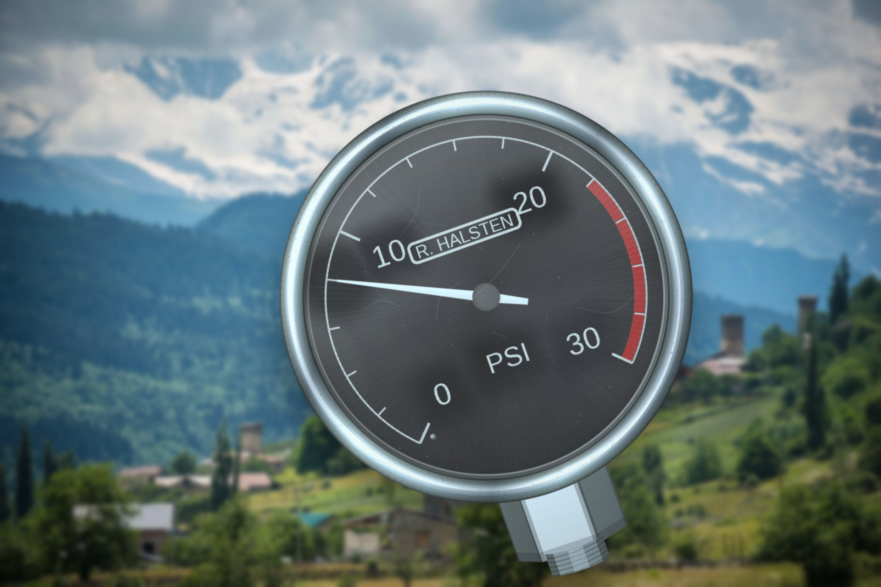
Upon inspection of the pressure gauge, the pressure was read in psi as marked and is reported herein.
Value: 8 psi
